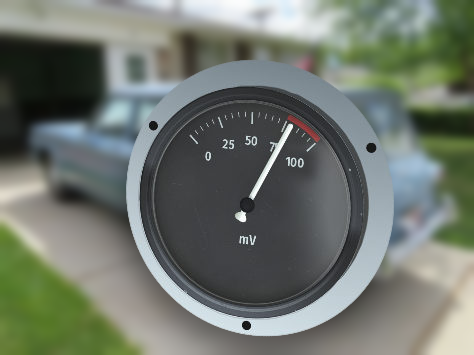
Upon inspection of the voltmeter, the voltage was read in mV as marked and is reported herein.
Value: 80 mV
